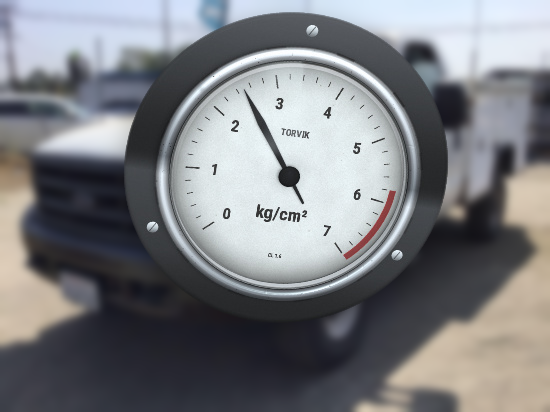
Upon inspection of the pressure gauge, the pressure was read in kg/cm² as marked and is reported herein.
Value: 2.5 kg/cm²
